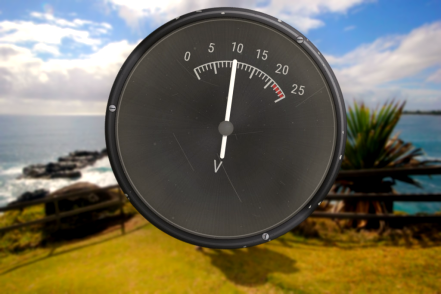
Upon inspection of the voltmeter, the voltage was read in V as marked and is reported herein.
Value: 10 V
